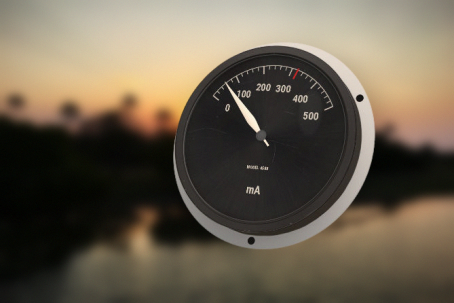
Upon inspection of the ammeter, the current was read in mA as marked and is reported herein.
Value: 60 mA
